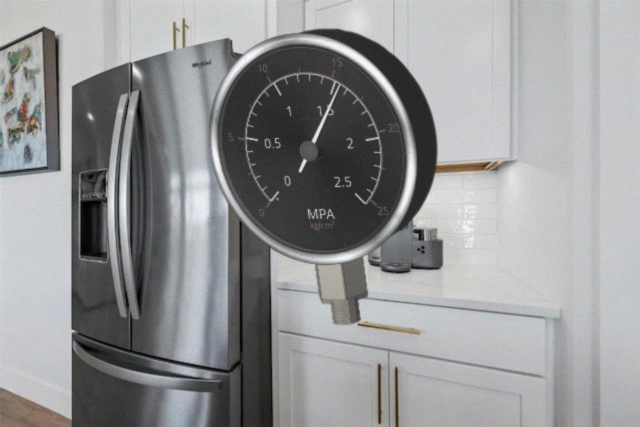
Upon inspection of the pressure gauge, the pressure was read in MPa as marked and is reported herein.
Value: 1.55 MPa
